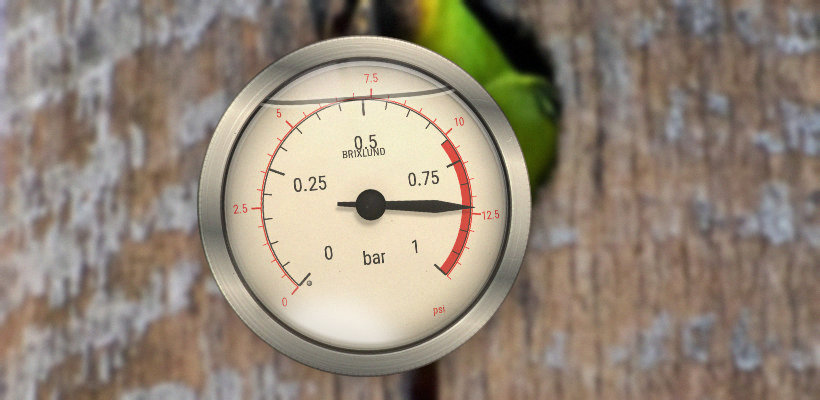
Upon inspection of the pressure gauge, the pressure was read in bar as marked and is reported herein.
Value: 0.85 bar
